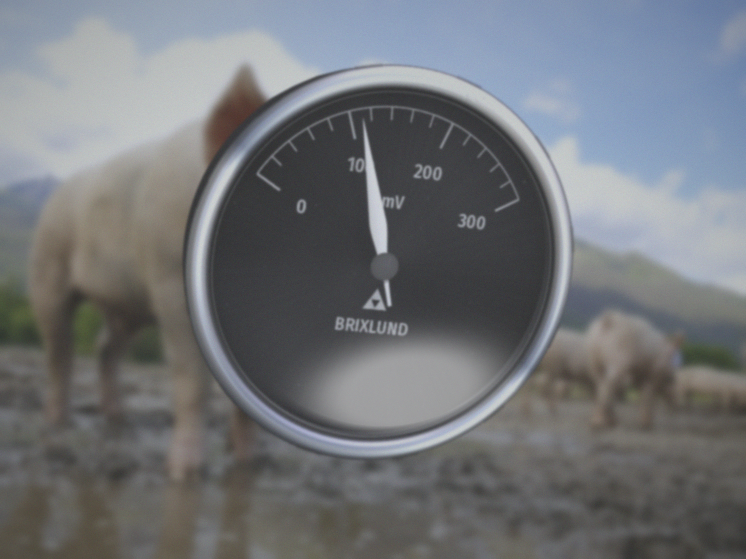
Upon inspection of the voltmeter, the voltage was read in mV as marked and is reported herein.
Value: 110 mV
